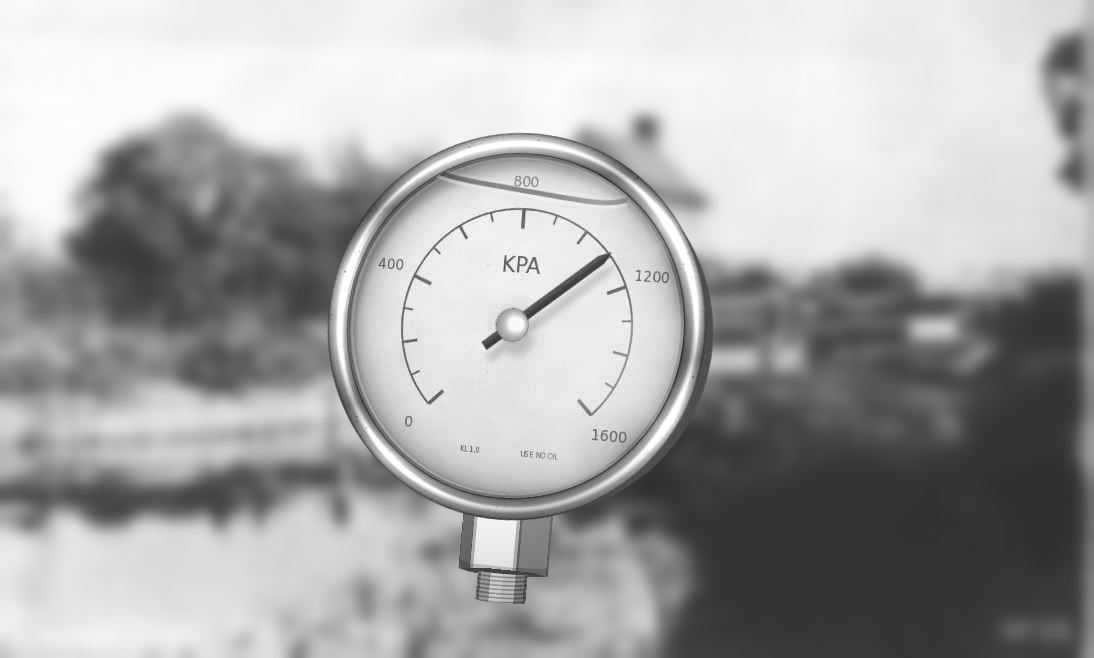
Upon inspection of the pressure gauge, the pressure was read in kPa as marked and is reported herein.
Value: 1100 kPa
